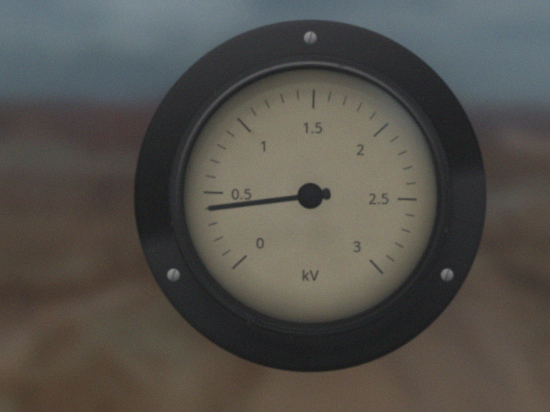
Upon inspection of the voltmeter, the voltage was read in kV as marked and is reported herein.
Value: 0.4 kV
